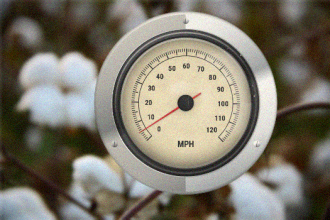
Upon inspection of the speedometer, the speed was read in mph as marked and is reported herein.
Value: 5 mph
